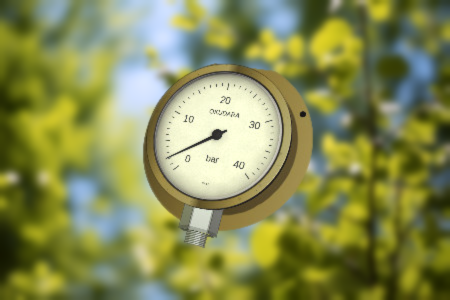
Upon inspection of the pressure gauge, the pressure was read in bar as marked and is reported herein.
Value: 2 bar
